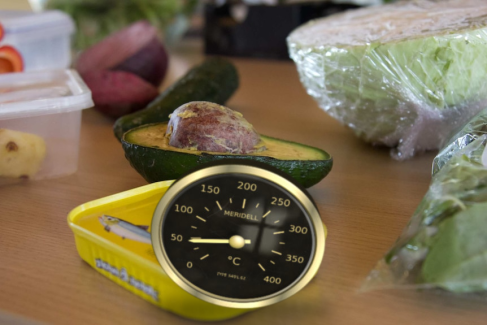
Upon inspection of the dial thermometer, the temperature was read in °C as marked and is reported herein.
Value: 50 °C
